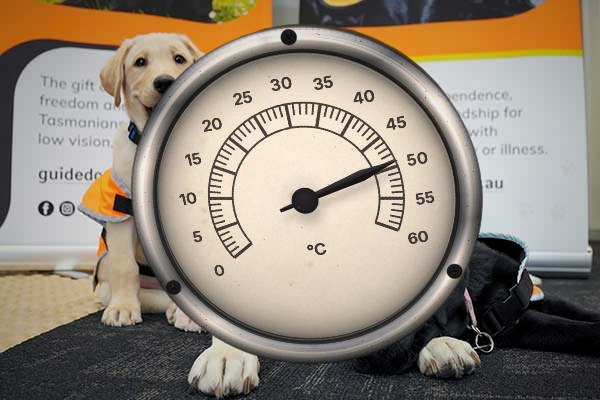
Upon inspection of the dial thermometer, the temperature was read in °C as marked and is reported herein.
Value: 49 °C
